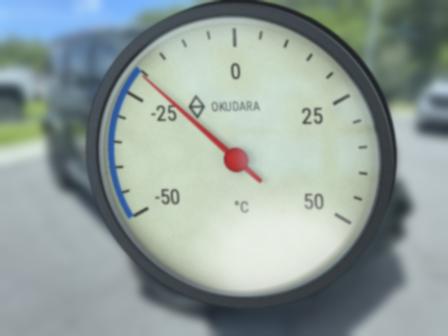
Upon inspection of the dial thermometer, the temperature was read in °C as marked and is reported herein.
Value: -20 °C
